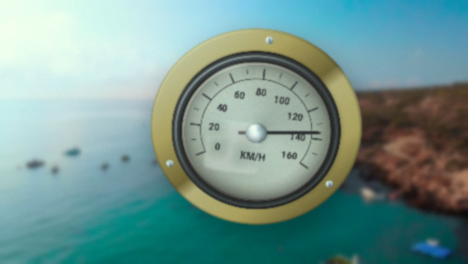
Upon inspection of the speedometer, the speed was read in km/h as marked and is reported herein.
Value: 135 km/h
